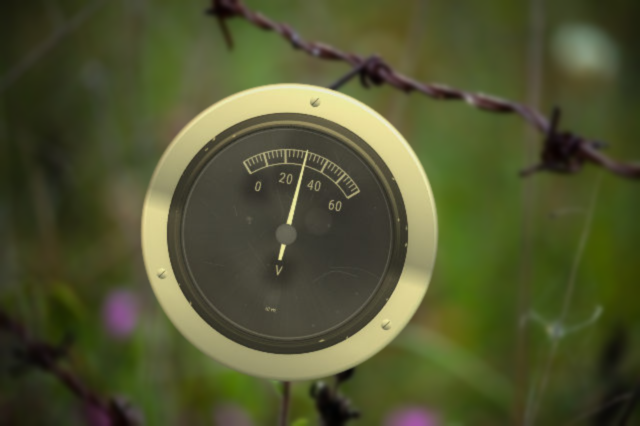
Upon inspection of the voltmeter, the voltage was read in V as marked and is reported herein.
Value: 30 V
